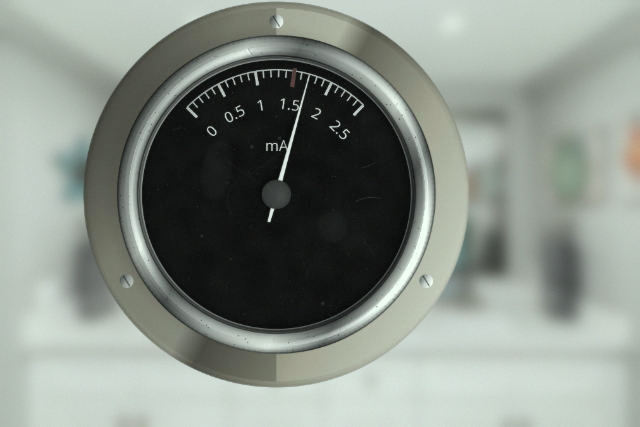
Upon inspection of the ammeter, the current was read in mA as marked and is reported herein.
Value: 1.7 mA
